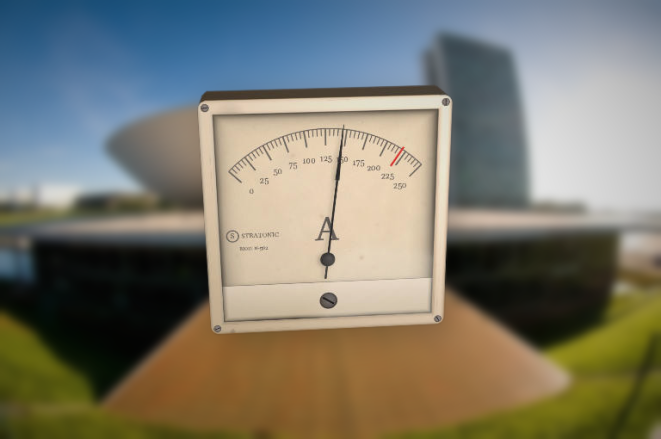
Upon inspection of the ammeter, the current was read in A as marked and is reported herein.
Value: 145 A
